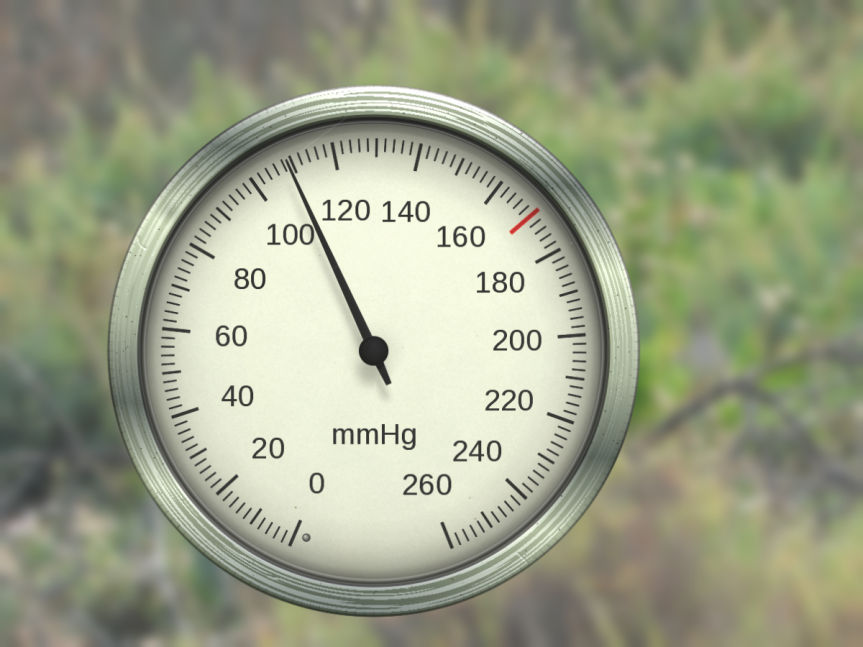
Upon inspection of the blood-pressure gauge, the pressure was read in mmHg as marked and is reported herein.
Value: 109 mmHg
